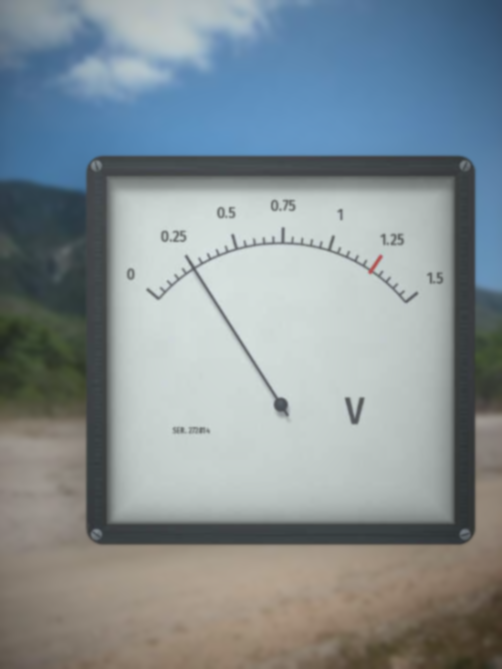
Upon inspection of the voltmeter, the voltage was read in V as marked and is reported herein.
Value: 0.25 V
